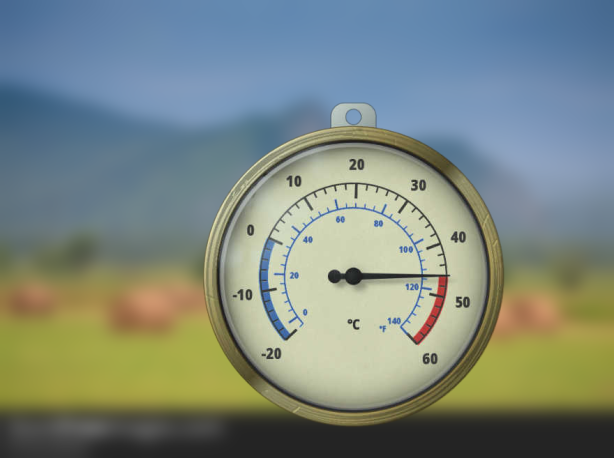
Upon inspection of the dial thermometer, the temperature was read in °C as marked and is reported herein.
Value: 46 °C
